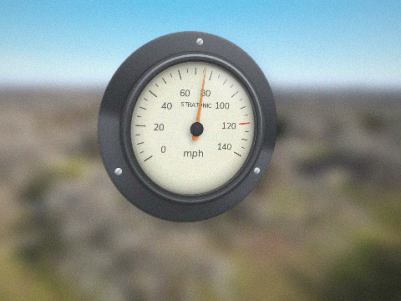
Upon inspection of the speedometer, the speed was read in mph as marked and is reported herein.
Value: 75 mph
